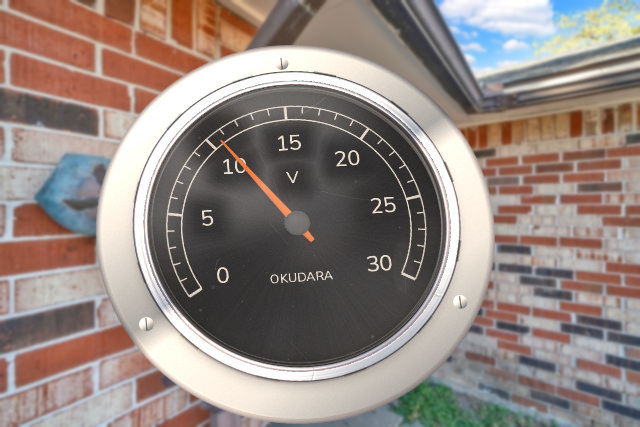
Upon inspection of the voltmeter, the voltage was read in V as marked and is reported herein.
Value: 10.5 V
